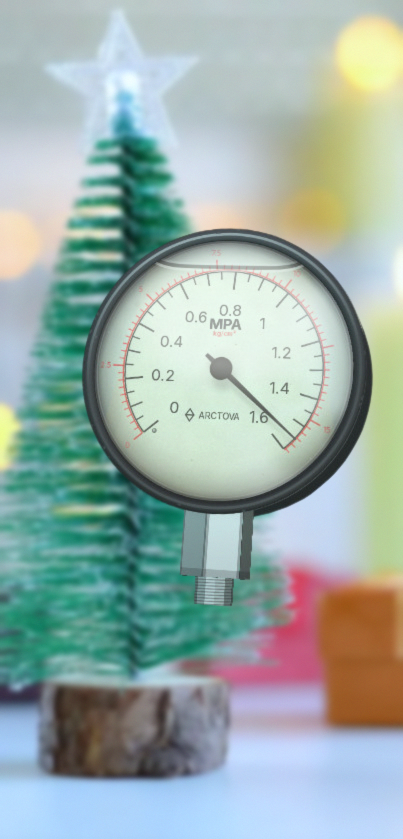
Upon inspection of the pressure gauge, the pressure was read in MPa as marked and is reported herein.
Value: 1.55 MPa
